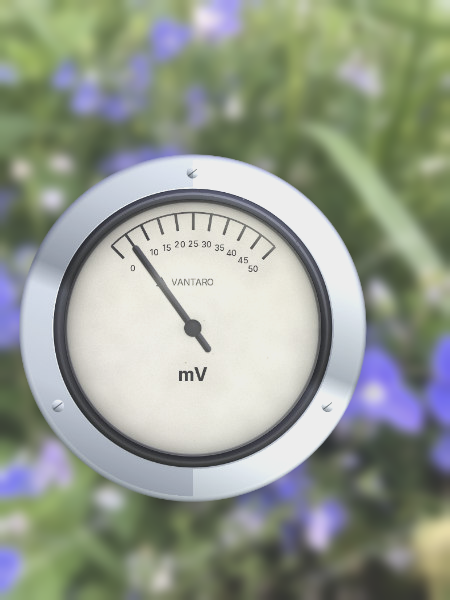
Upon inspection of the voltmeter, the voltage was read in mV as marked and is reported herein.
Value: 5 mV
